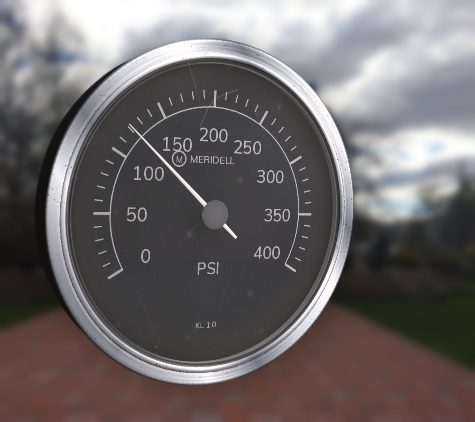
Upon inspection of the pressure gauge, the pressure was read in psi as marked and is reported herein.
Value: 120 psi
